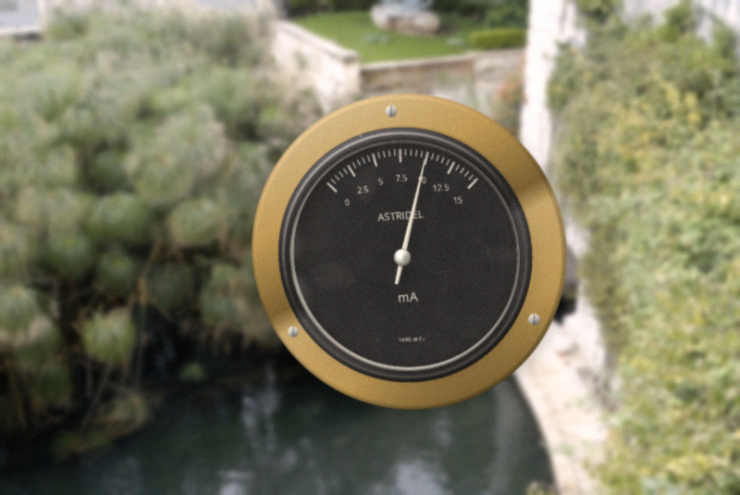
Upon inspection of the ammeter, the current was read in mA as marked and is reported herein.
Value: 10 mA
